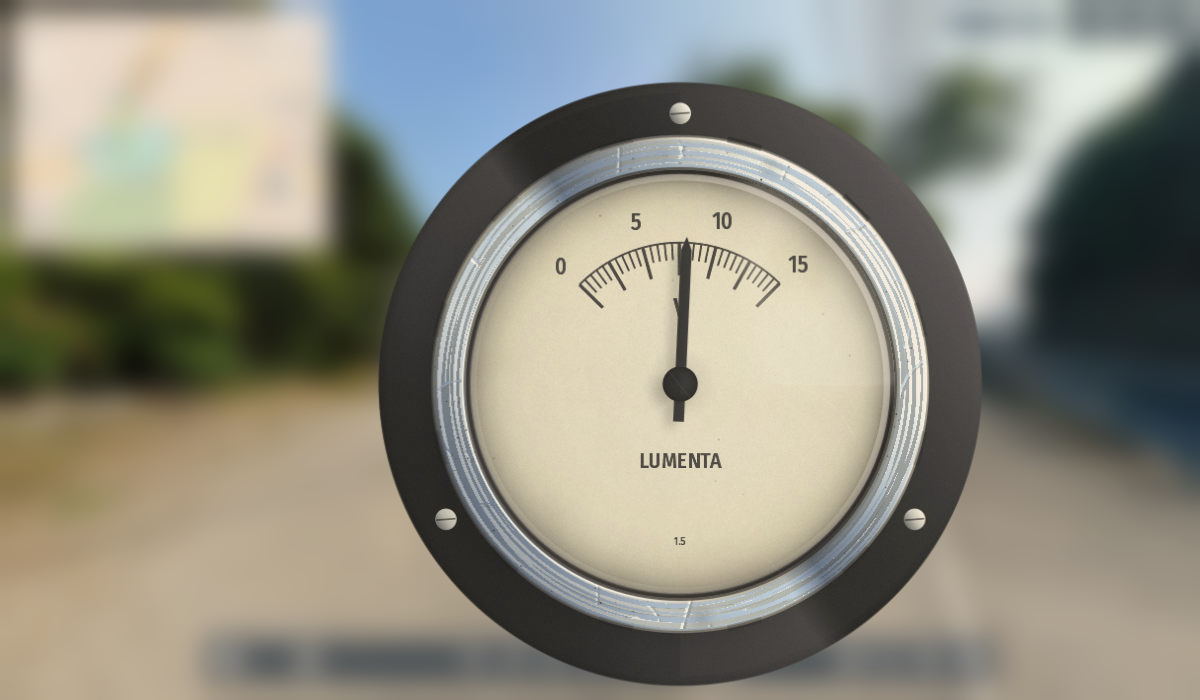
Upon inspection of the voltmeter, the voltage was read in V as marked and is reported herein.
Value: 8 V
